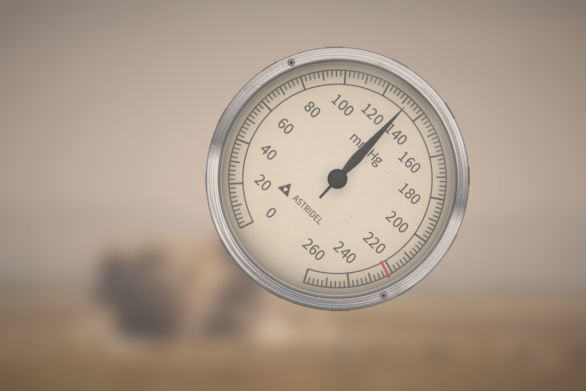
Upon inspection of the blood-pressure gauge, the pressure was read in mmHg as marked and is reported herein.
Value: 132 mmHg
